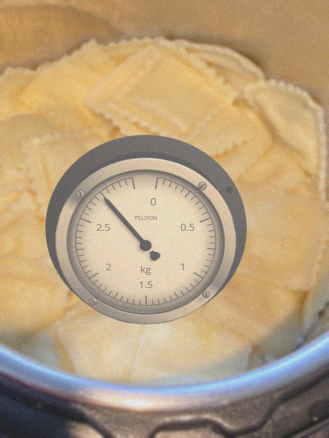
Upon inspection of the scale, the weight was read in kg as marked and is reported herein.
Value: 2.75 kg
